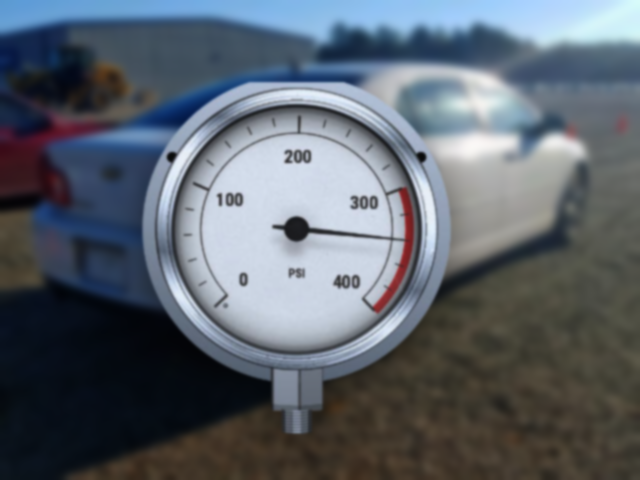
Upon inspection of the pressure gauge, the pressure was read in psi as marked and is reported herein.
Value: 340 psi
